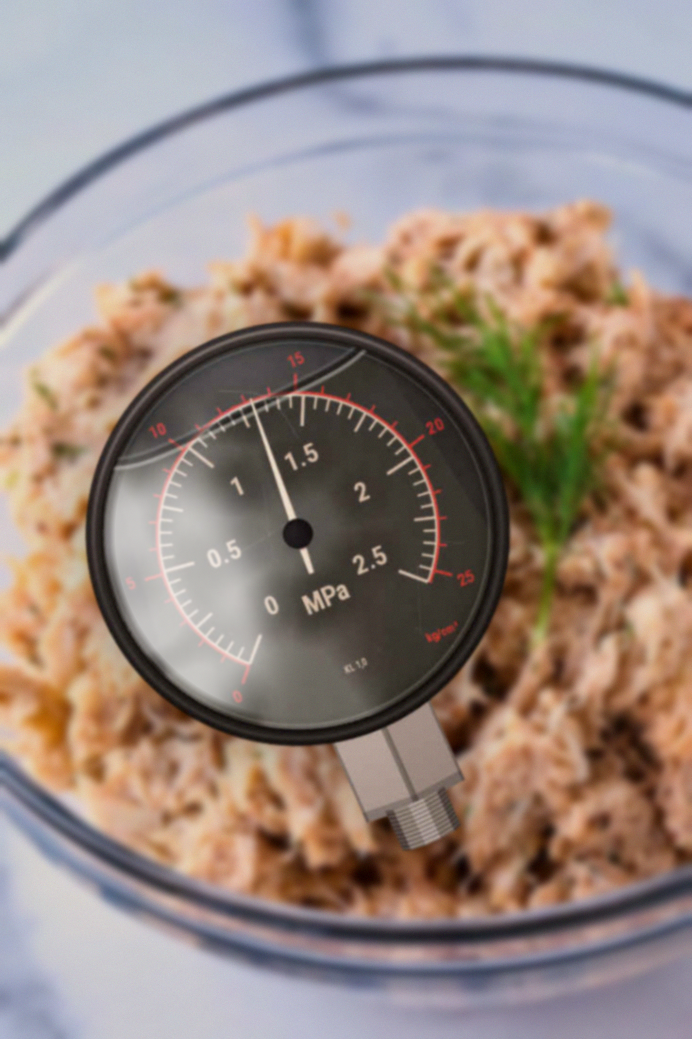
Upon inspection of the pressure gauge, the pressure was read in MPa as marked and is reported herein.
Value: 1.3 MPa
